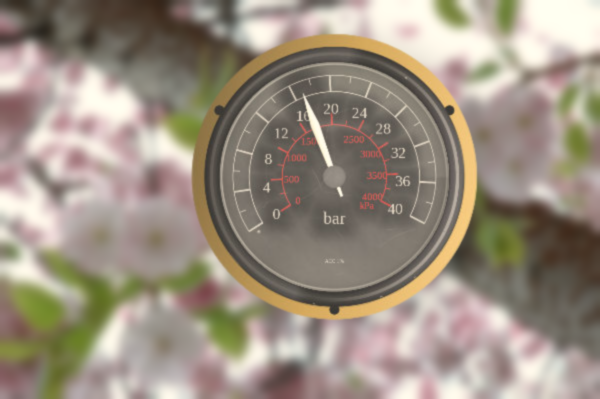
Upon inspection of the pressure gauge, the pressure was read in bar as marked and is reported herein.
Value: 17 bar
